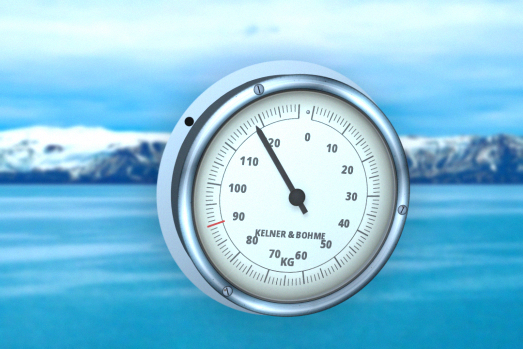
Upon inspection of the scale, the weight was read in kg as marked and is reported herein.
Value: 118 kg
